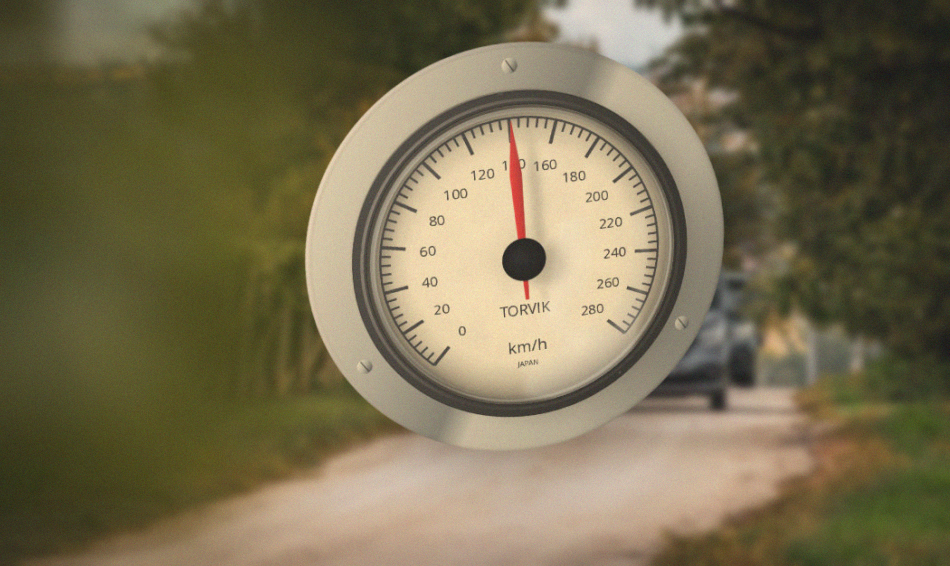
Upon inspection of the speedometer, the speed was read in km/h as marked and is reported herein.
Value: 140 km/h
